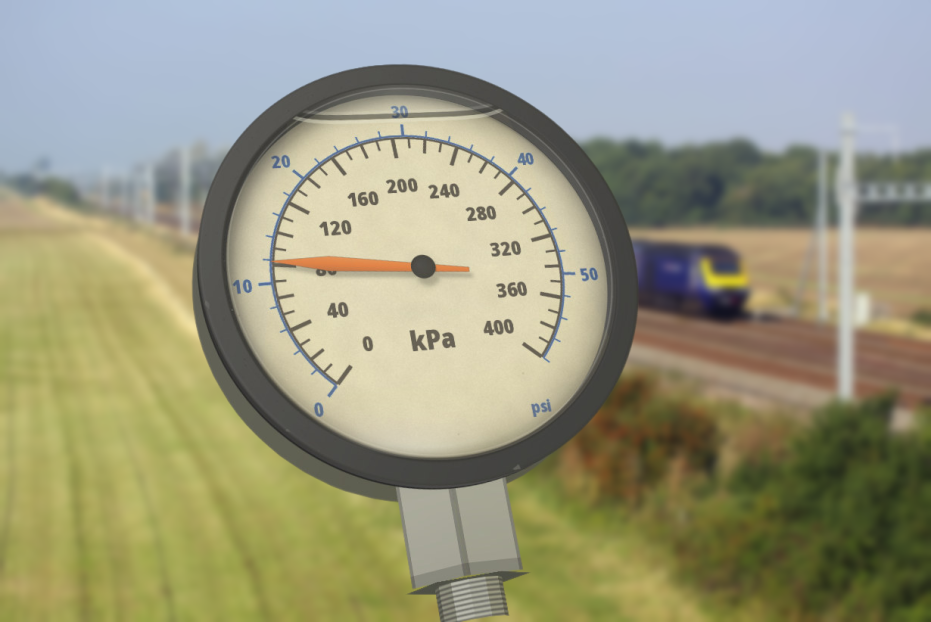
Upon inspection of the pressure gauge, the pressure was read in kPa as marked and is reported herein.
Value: 80 kPa
